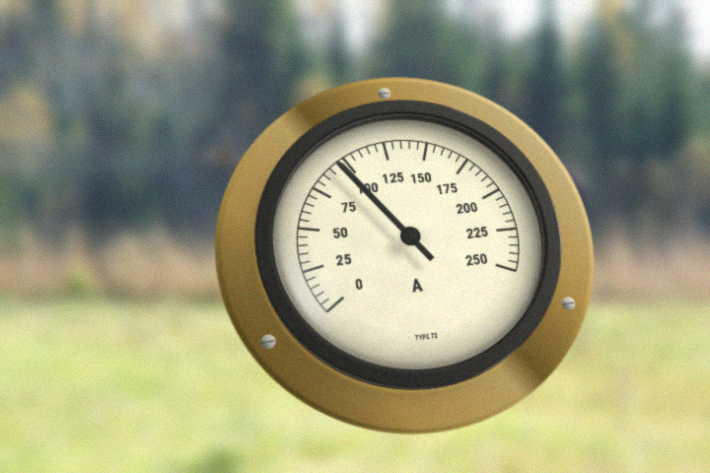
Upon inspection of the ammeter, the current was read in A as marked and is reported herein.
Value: 95 A
